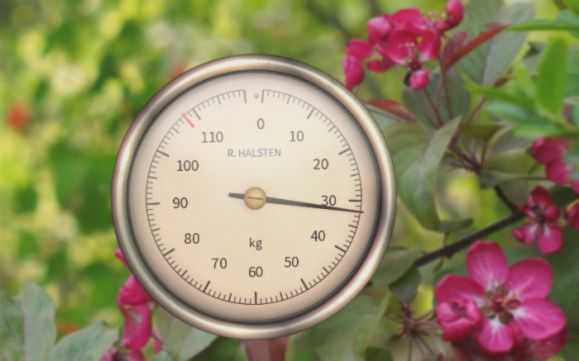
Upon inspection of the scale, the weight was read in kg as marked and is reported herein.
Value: 32 kg
